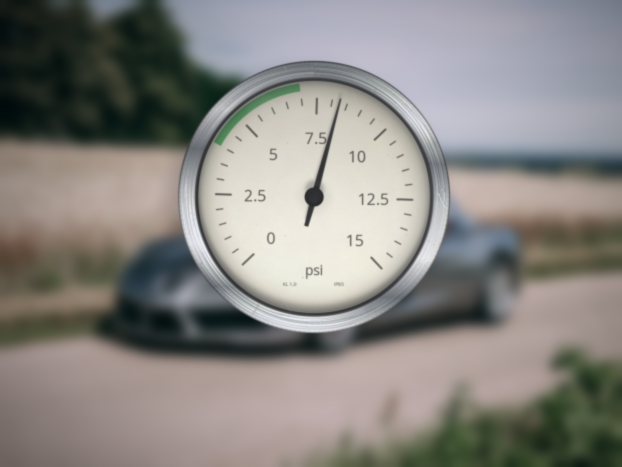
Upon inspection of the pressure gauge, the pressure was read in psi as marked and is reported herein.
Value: 8.25 psi
